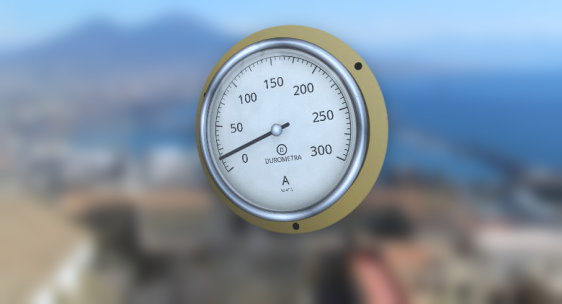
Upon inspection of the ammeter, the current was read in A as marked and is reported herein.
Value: 15 A
